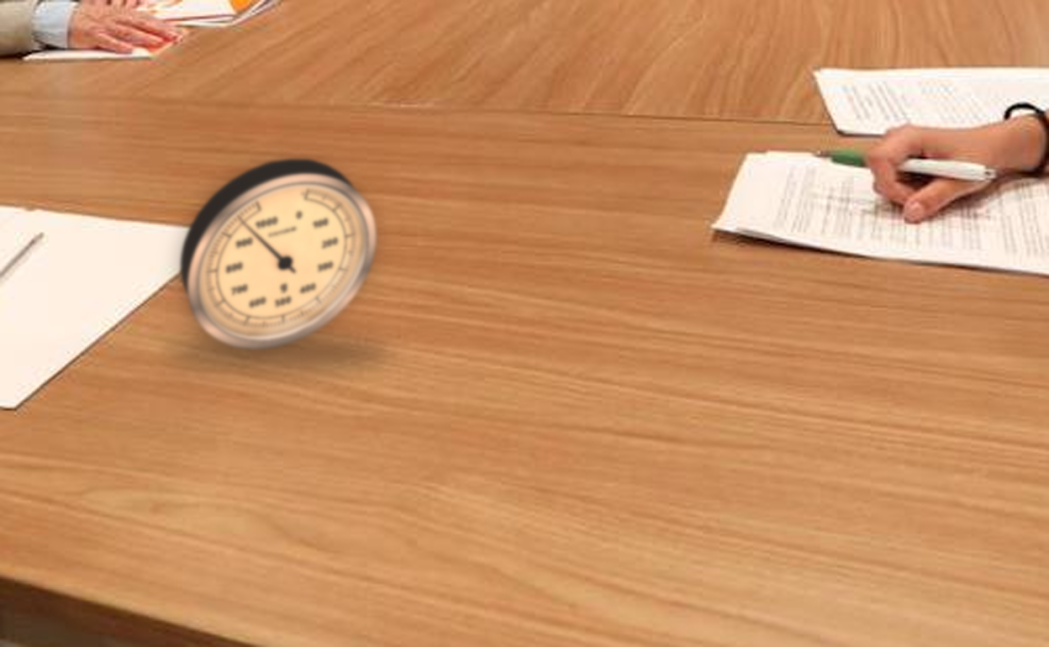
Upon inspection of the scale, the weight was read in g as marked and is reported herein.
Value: 950 g
